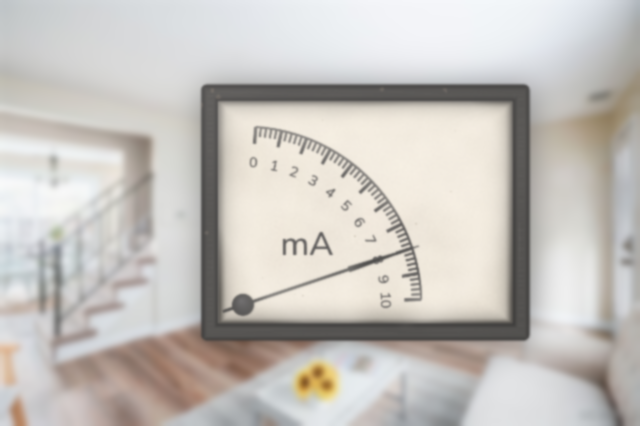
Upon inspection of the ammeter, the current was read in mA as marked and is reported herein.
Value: 8 mA
